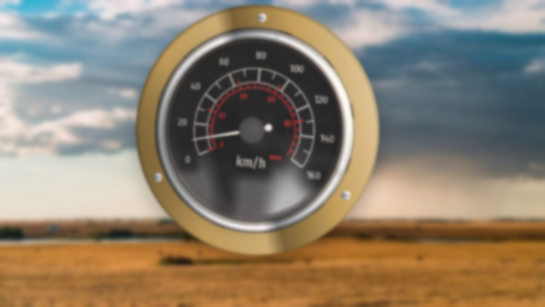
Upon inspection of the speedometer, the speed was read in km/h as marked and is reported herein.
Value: 10 km/h
